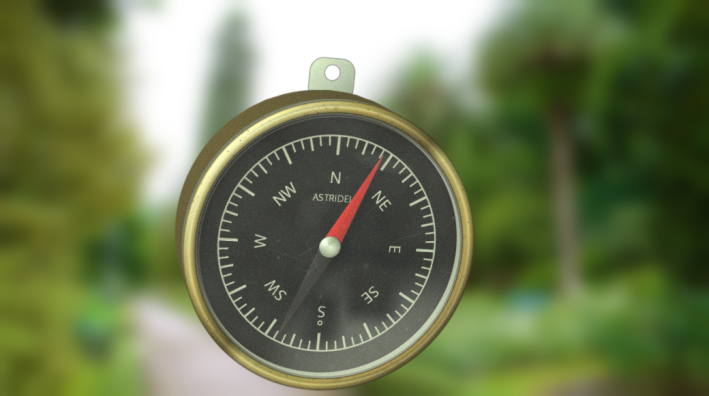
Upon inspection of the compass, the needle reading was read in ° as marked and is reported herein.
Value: 25 °
